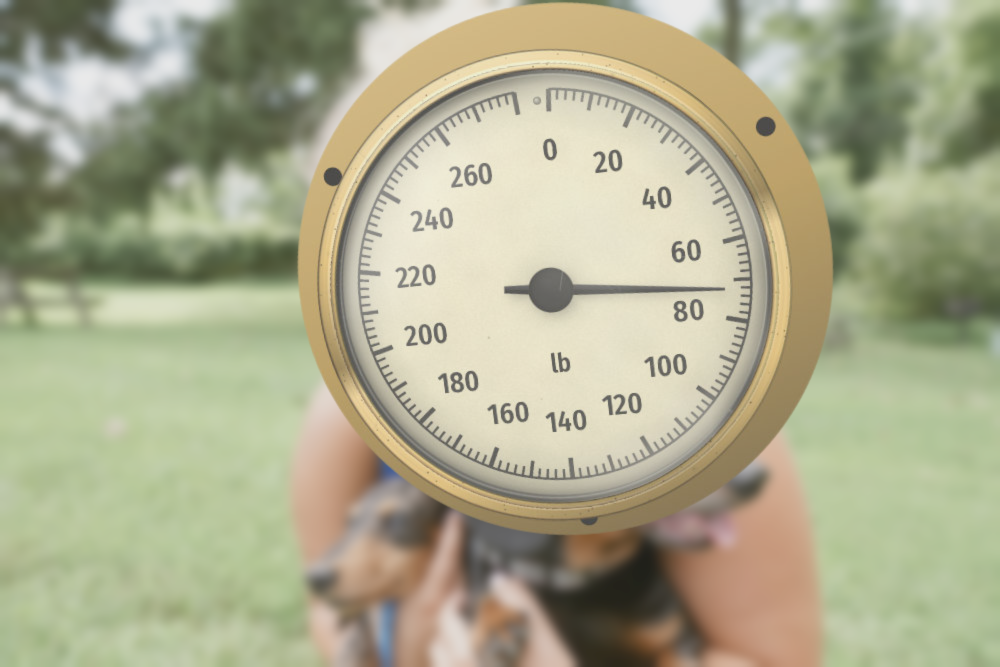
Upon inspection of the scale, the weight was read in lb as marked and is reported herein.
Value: 72 lb
